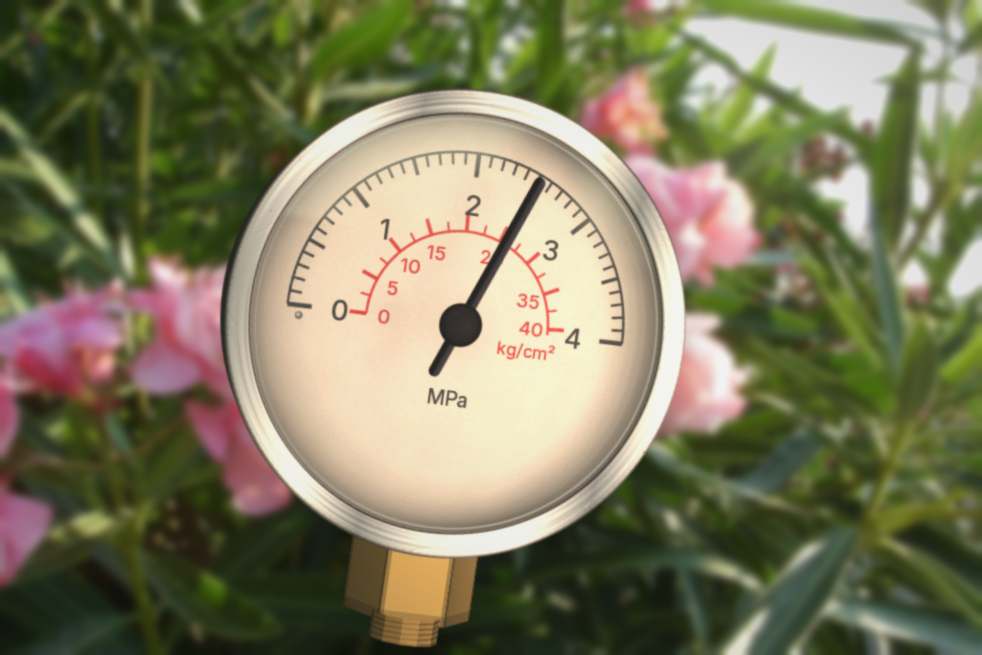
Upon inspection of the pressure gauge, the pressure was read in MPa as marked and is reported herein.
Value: 2.5 MPa
